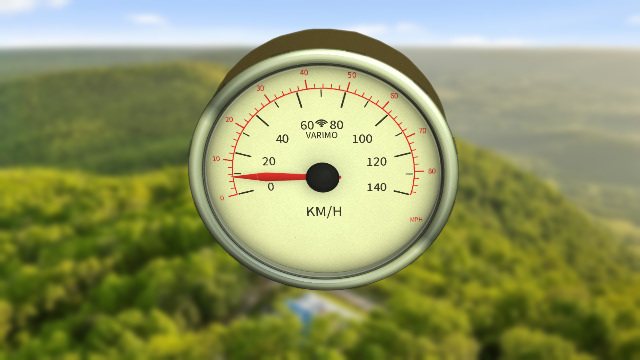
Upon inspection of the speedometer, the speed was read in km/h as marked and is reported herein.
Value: 10 km/h
